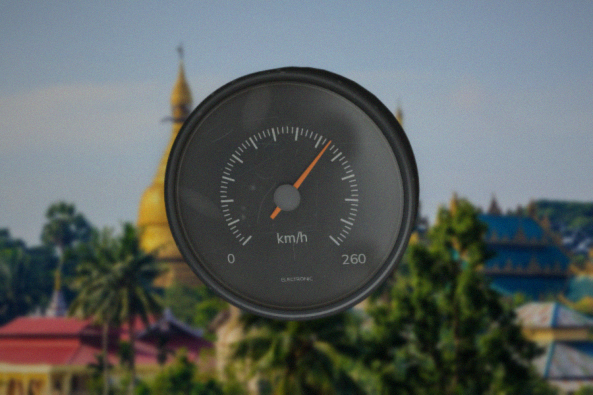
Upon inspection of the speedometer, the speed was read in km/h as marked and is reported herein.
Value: 168 km/h
